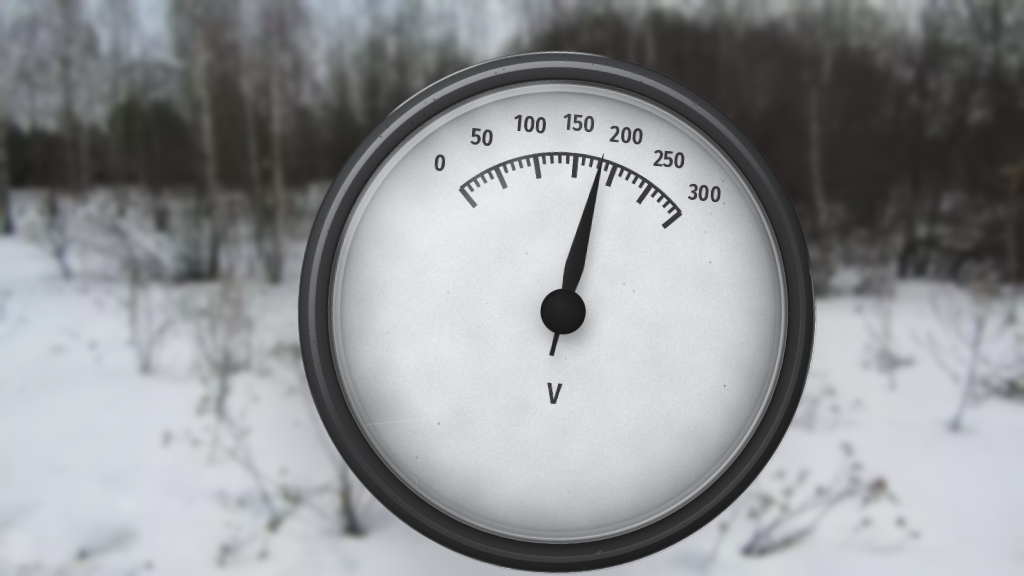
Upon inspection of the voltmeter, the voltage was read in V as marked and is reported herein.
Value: 180 V
